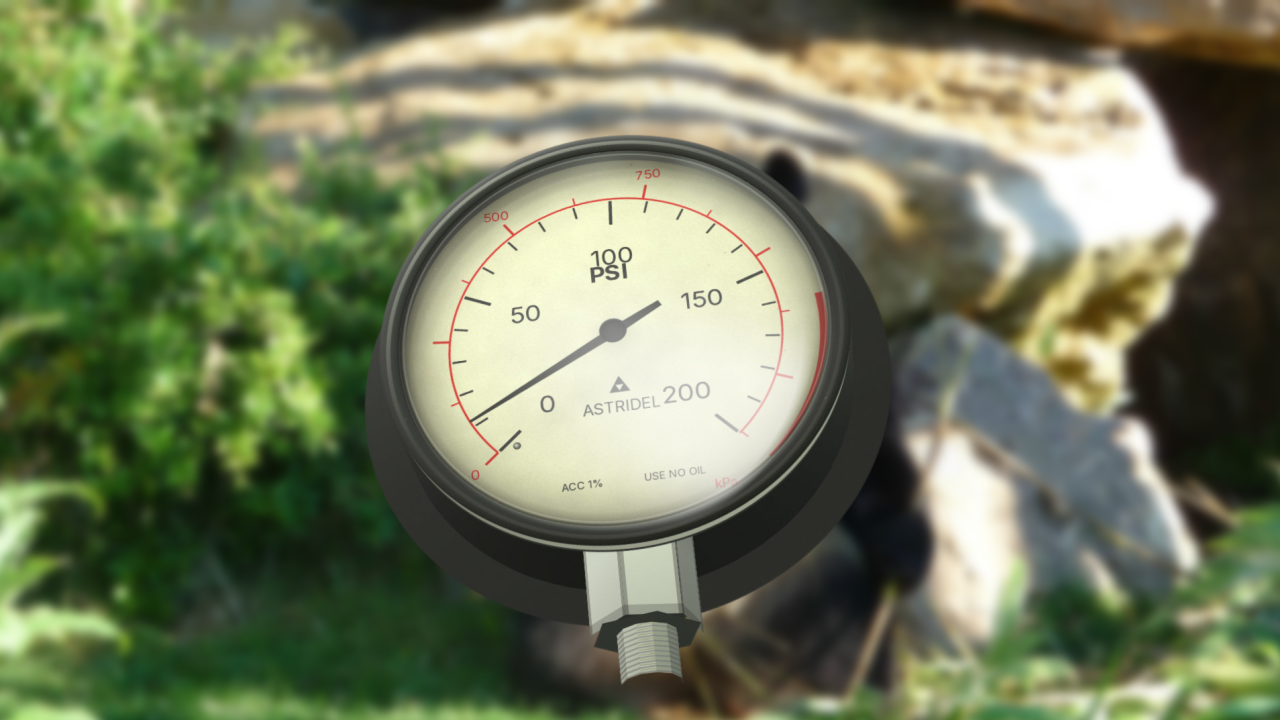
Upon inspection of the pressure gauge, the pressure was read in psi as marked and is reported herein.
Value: 10 psi
